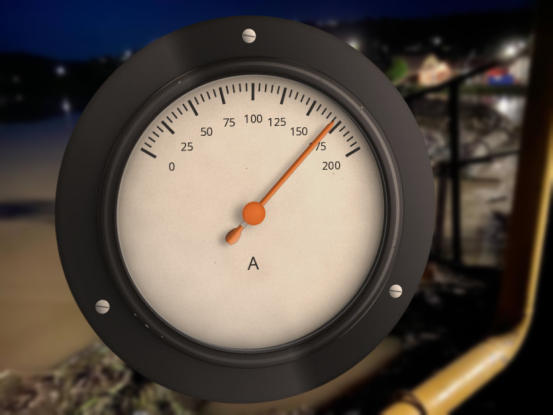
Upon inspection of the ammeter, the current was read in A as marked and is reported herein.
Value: 170 A
